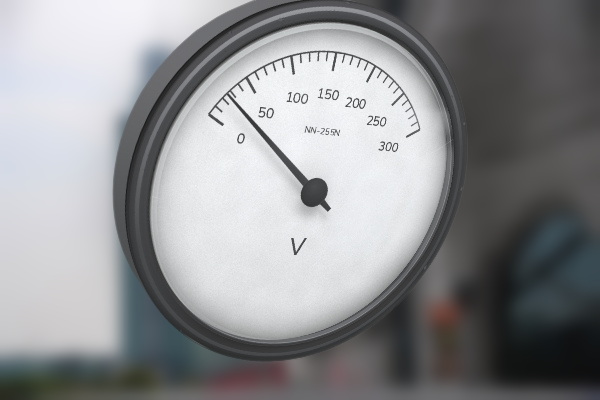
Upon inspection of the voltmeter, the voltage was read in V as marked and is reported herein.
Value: 25 V
